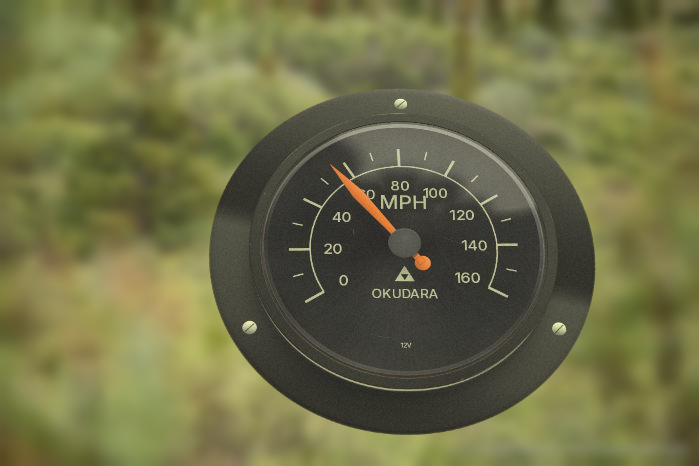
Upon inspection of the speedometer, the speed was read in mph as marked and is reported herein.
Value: 55 mph
